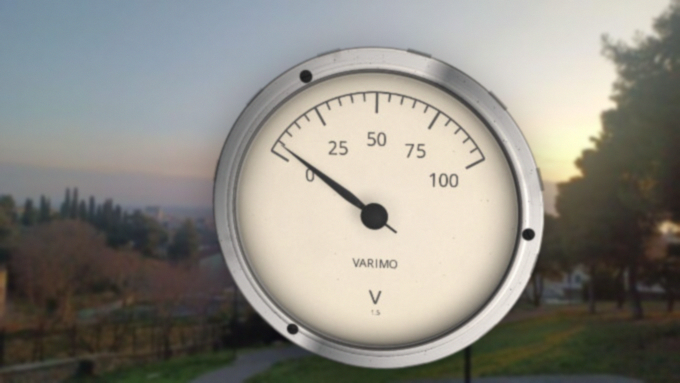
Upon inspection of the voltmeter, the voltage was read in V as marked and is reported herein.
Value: 5 V
